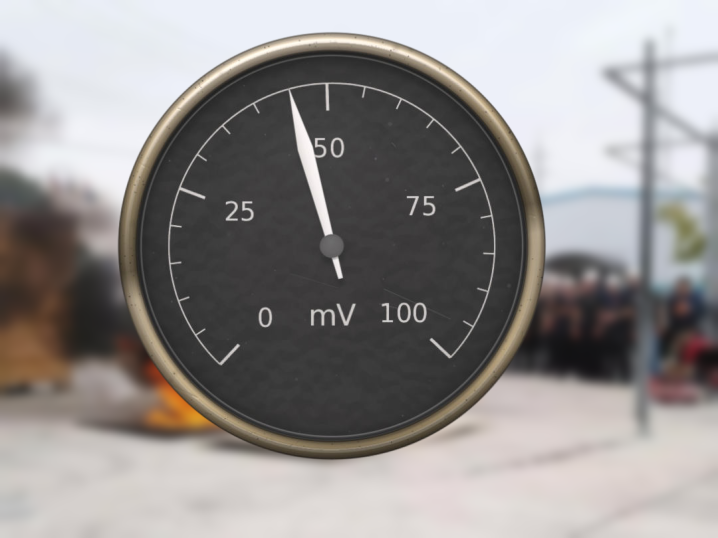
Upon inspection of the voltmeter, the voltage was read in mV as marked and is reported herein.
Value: 45 mV
